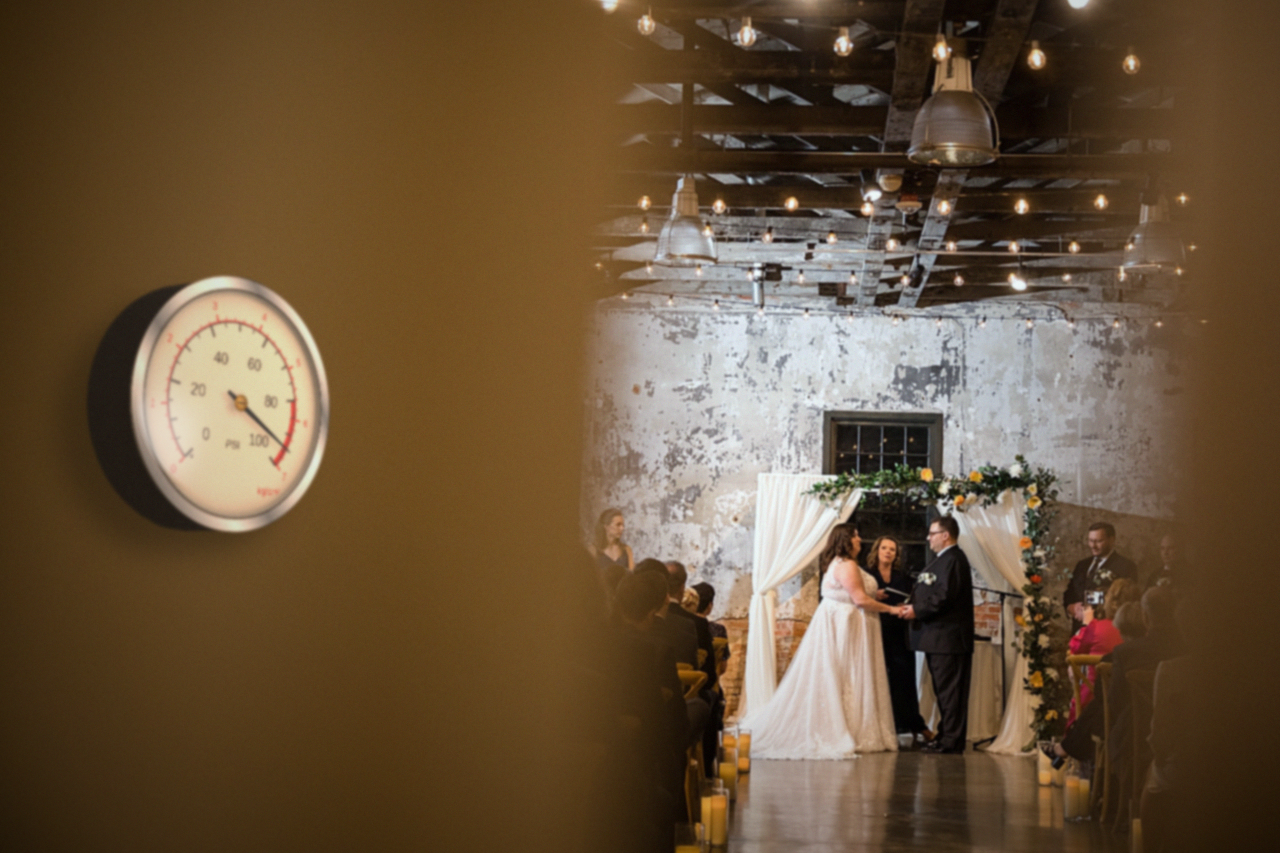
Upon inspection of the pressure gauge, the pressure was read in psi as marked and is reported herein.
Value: 95 psi
